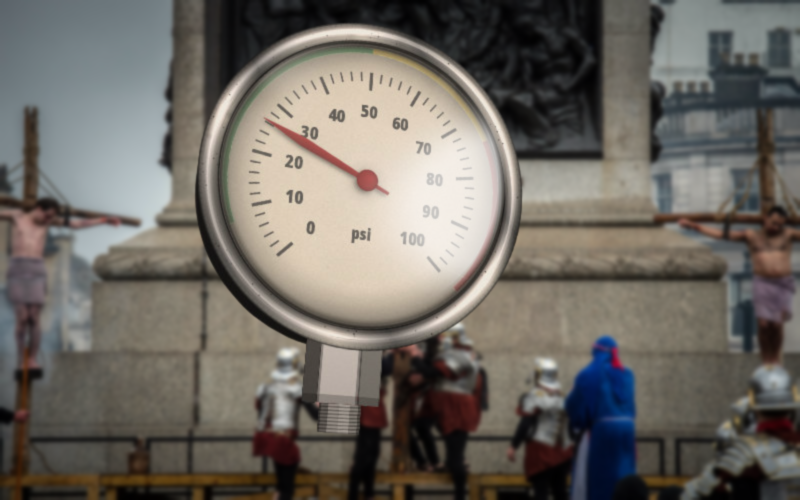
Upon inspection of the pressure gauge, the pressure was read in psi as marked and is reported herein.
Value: 26 psi
